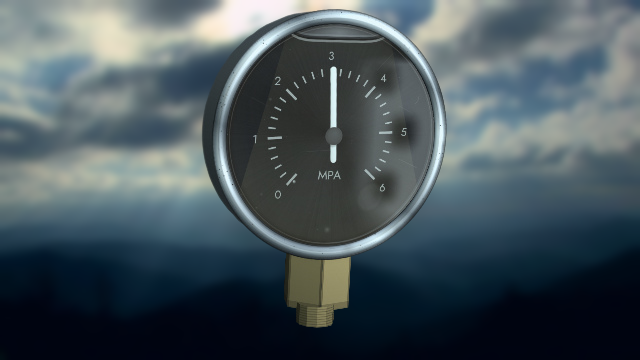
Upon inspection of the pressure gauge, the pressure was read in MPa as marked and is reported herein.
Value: 3 MPa
